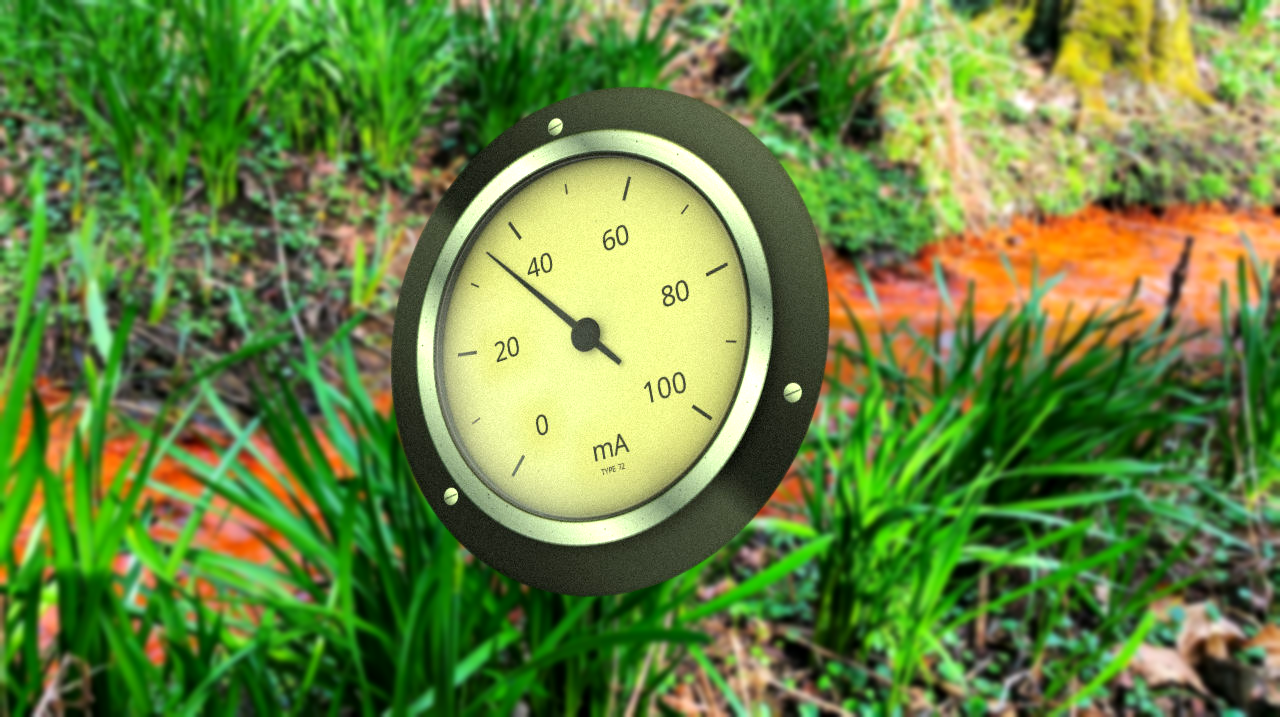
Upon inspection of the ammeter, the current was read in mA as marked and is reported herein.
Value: 35 mA
